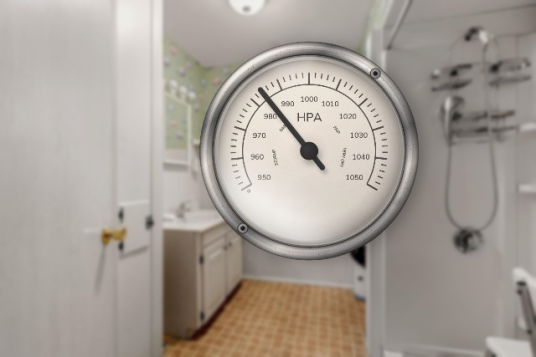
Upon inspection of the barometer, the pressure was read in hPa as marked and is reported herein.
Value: 984 hPa
